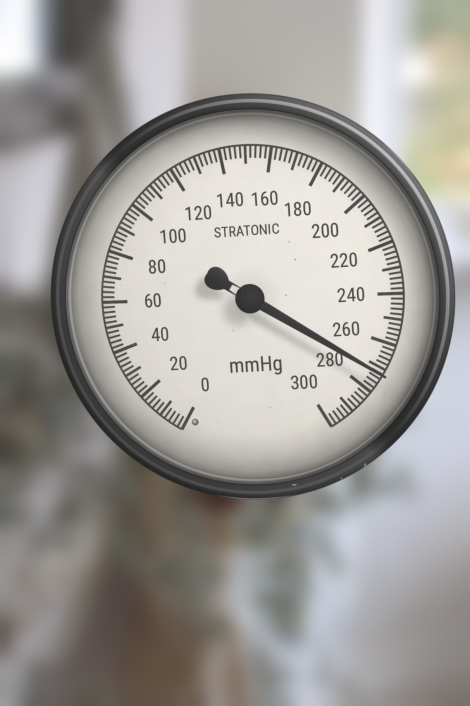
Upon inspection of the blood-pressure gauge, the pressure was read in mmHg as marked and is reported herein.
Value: 272 mmHg
